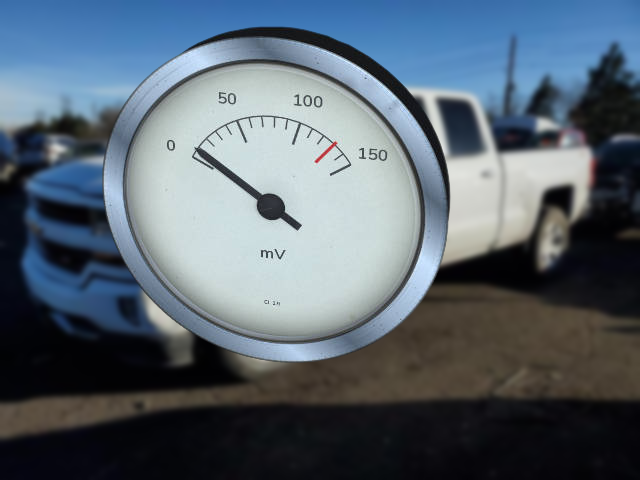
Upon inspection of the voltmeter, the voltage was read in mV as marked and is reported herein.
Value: 10 mV
